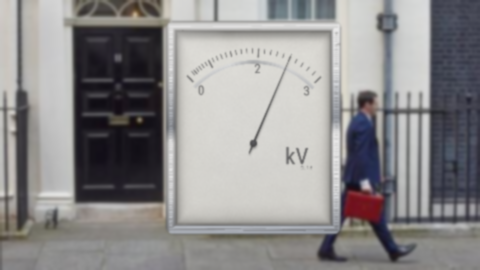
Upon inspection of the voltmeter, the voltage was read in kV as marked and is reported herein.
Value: 2.5 kV
